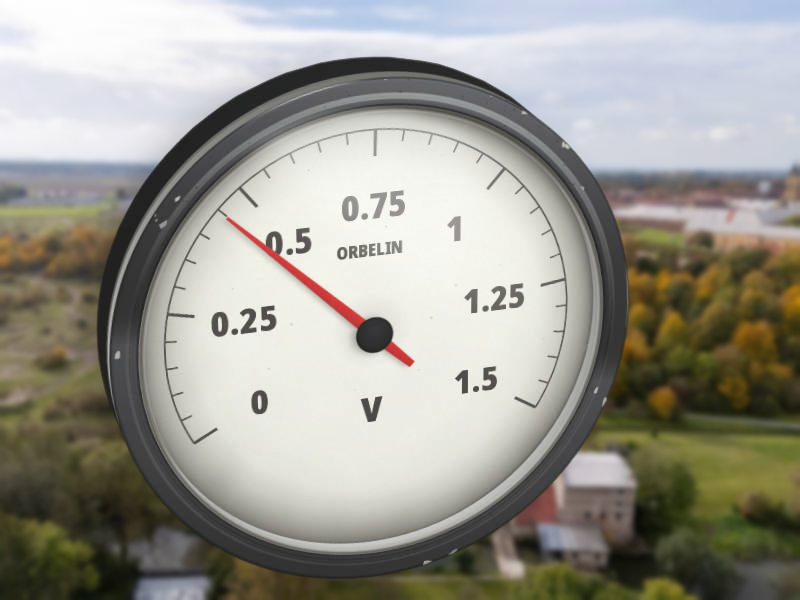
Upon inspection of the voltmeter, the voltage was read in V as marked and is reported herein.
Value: 0.45 V
